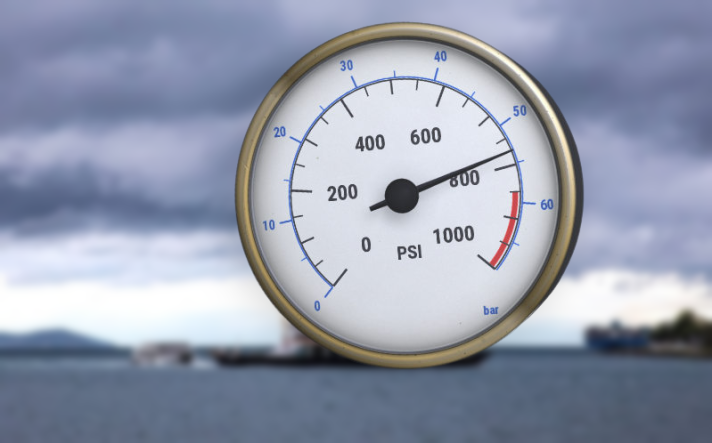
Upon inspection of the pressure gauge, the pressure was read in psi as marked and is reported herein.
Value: 775 psi
